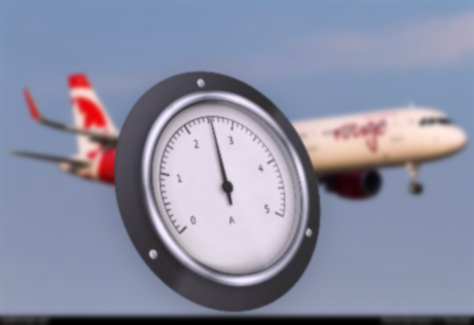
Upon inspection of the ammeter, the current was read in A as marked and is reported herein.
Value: 2.5 A
